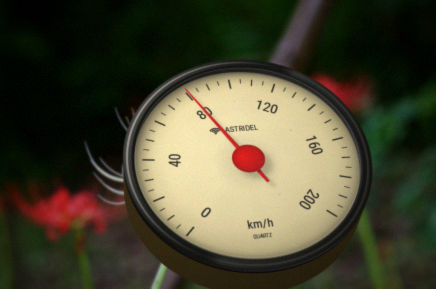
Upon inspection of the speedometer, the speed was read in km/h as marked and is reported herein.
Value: 80 km/h
